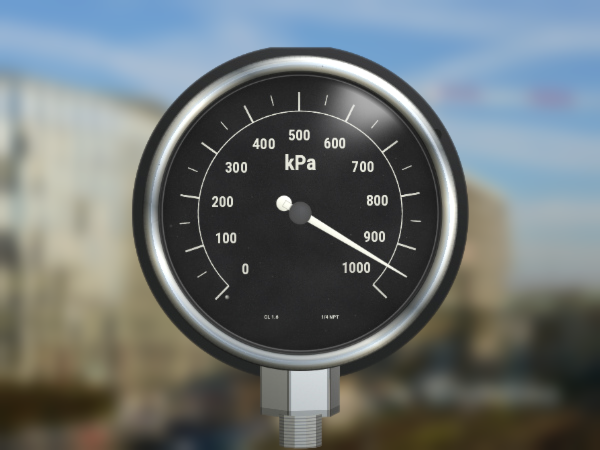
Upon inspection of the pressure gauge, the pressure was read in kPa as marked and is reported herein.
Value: 950 kPa
